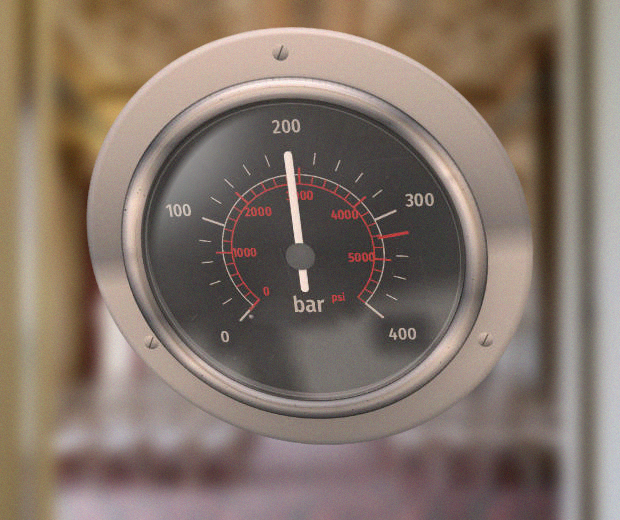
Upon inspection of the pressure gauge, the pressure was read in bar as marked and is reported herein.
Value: 200 bar
